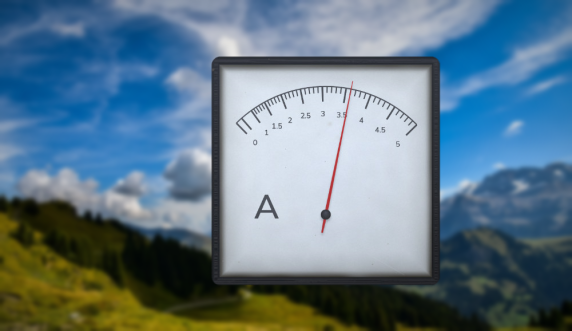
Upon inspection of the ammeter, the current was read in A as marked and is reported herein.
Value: 3.6 A
